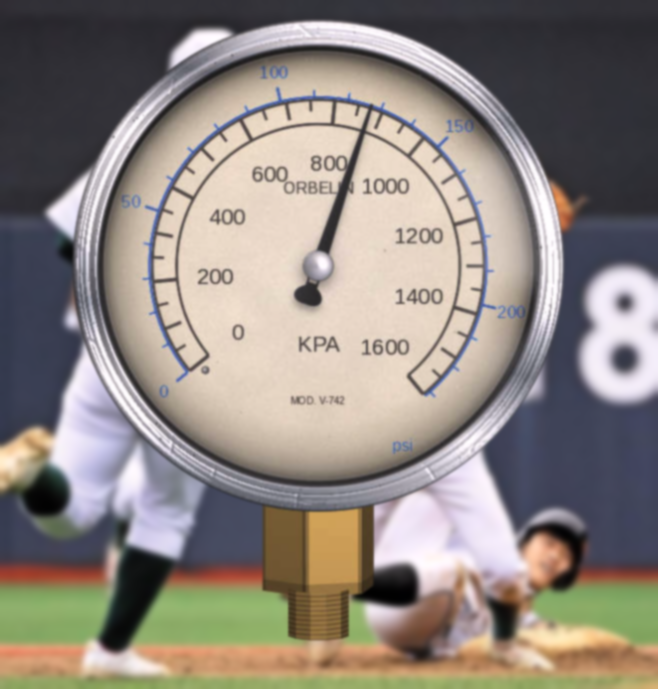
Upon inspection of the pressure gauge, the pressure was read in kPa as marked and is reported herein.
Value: 875 kPa
